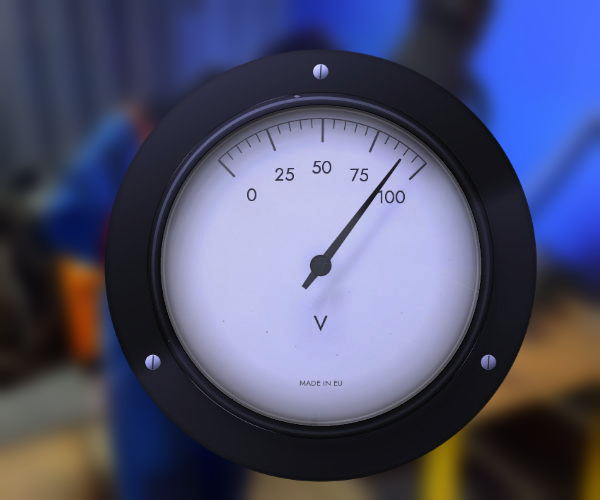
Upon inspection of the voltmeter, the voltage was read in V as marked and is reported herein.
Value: 90 V
